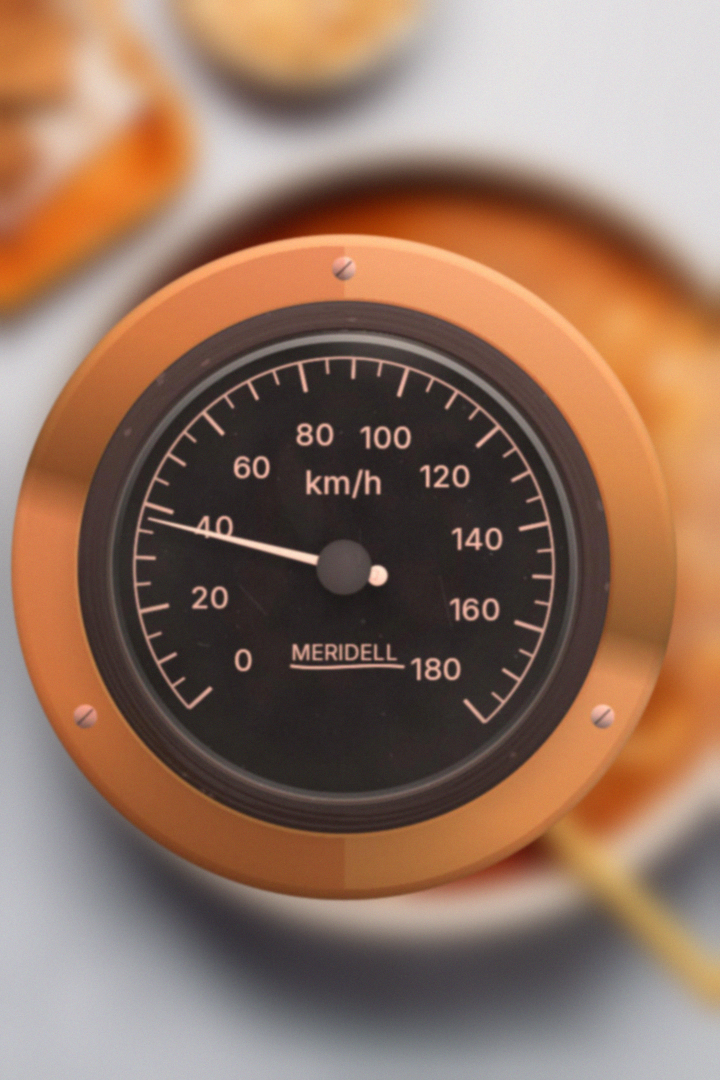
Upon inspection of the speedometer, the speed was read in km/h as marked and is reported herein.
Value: 37.5 km/h
